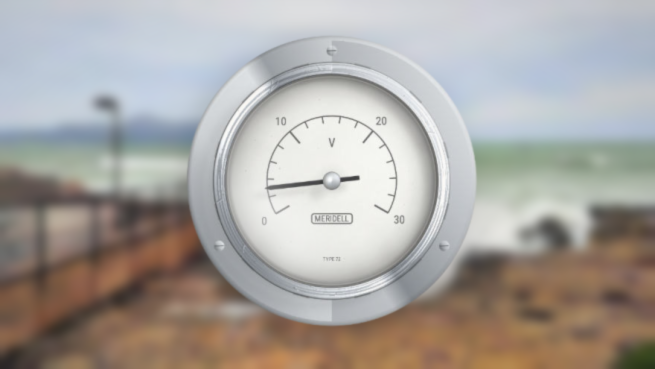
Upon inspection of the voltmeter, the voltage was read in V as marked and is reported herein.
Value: 3 V
